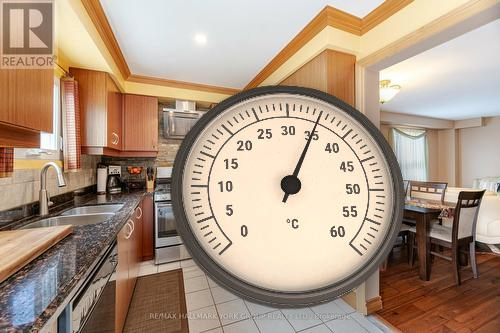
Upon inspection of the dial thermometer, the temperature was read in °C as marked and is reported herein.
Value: 35 °C
